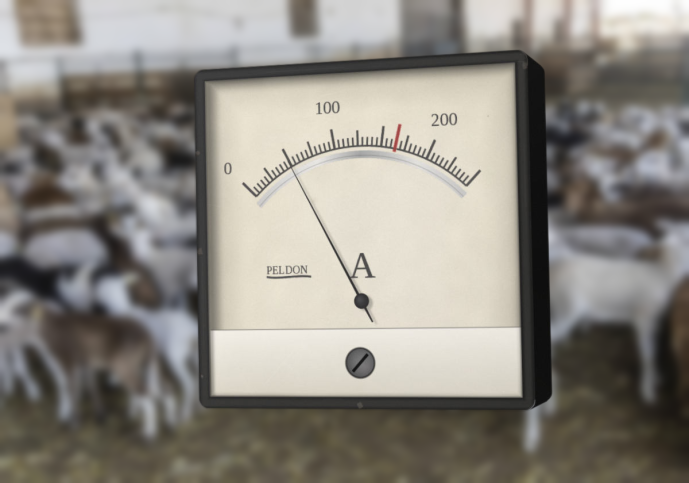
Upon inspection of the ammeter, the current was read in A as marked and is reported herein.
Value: 50 A
